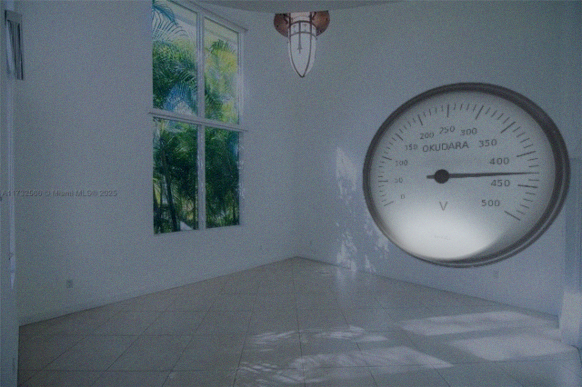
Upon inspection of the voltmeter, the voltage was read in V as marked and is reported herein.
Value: 430 V
